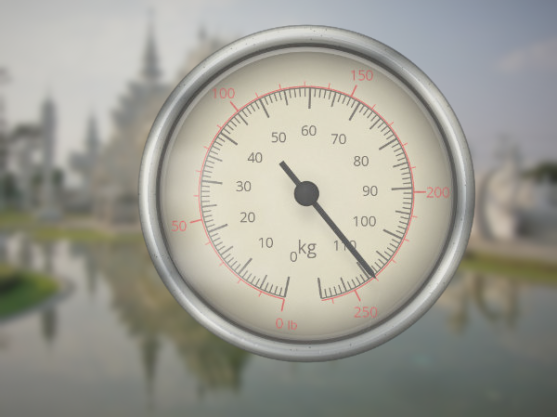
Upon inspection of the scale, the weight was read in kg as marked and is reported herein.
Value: 109 kg
